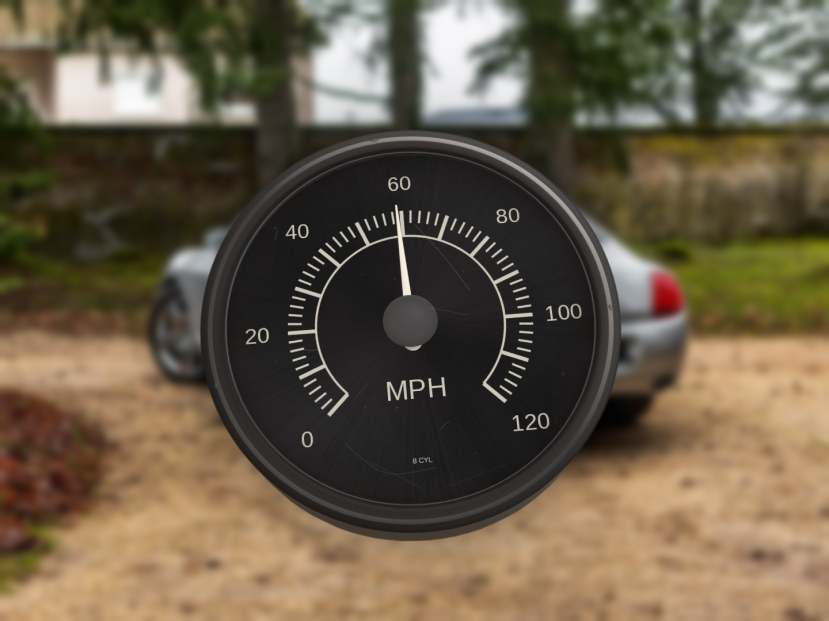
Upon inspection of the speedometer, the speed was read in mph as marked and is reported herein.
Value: 59 mph
